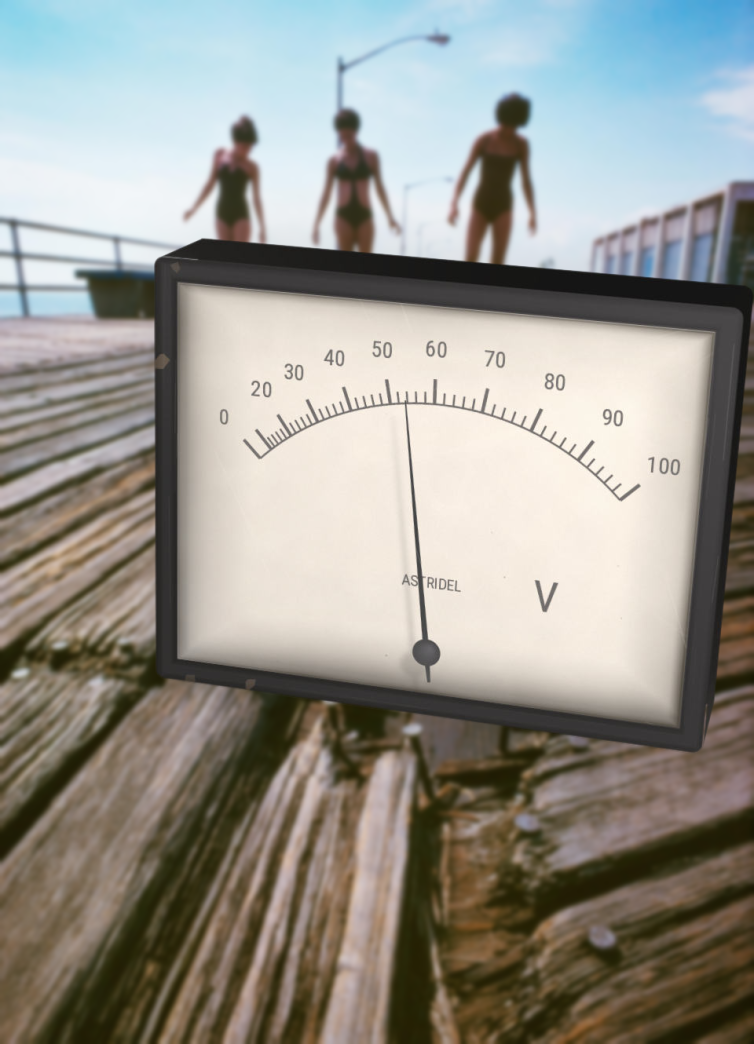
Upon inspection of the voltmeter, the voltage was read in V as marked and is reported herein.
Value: 54 V
